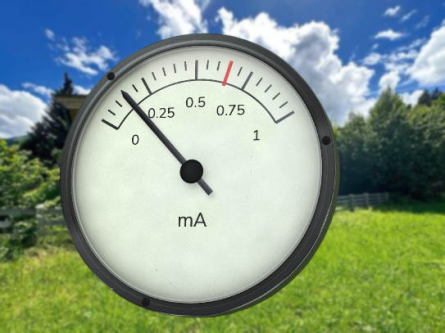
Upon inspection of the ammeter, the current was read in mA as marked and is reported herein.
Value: 0.15 mA
